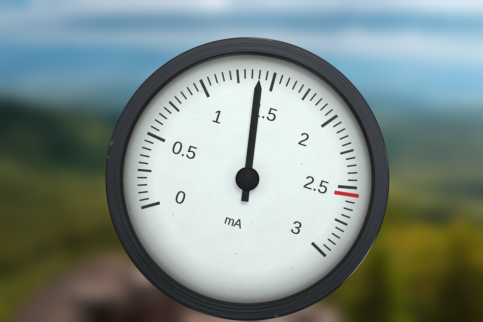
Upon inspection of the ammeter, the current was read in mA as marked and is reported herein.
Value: 1.4 mA
